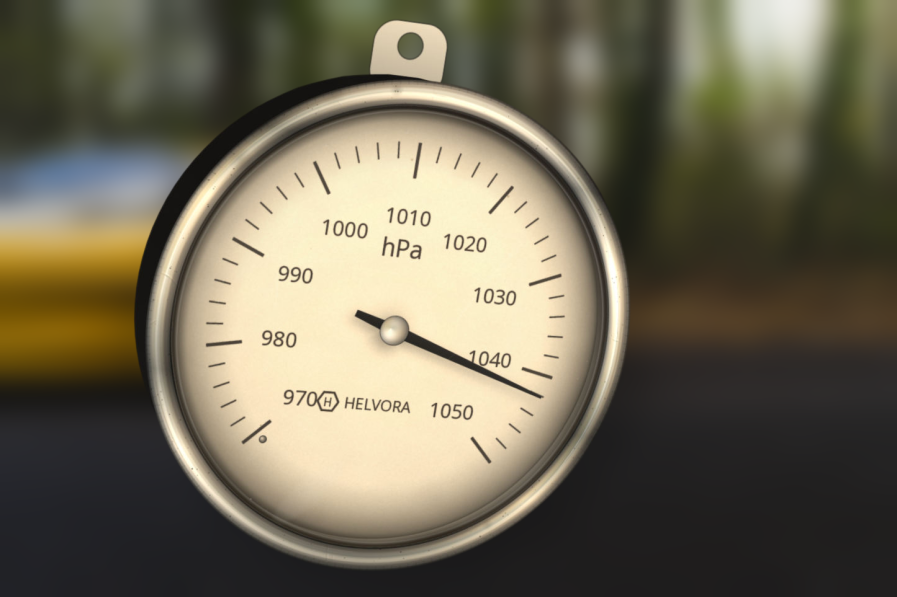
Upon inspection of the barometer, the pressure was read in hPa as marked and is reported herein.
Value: 1042 hPa
